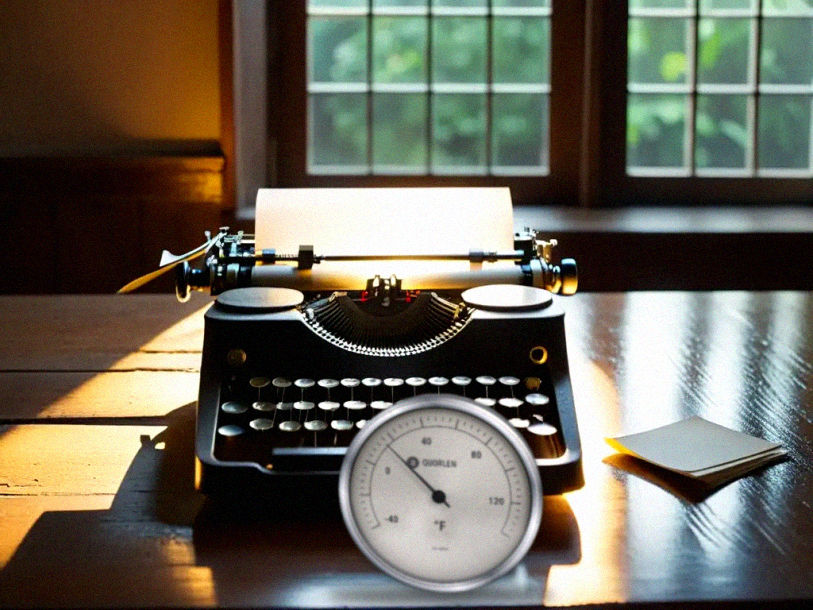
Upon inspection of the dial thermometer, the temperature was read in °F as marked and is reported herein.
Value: 16 °F
